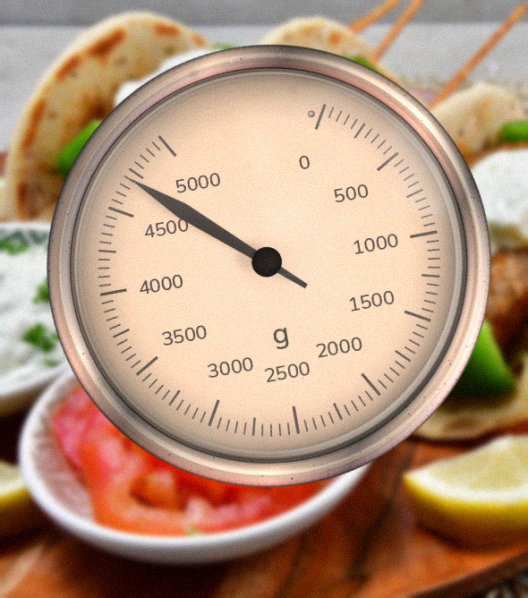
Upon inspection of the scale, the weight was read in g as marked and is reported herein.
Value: 4700 g
